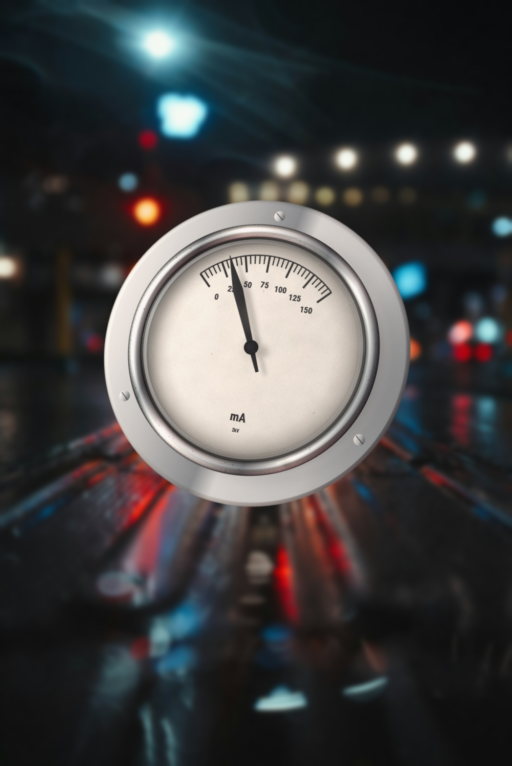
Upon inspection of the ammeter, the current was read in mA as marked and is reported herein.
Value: 35 mA
